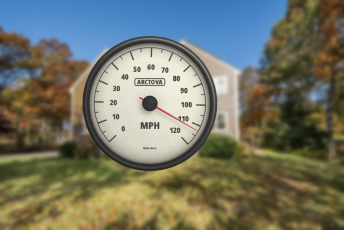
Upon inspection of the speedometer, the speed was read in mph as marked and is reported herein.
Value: 112.5 mph
